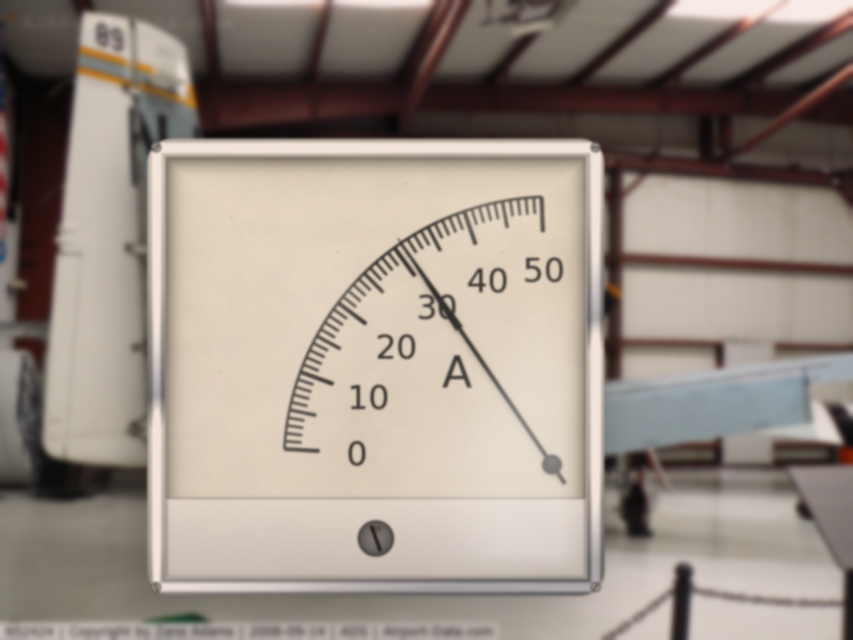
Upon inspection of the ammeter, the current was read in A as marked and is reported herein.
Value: 31 A
